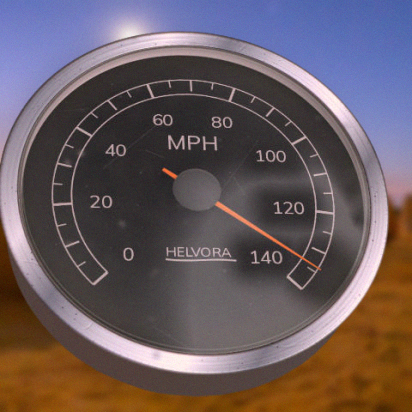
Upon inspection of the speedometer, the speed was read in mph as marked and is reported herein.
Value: 135 mph
